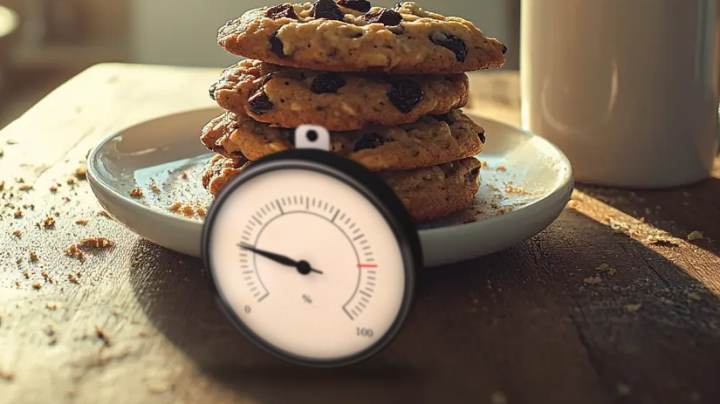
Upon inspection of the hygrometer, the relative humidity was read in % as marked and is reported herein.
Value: 20 %
